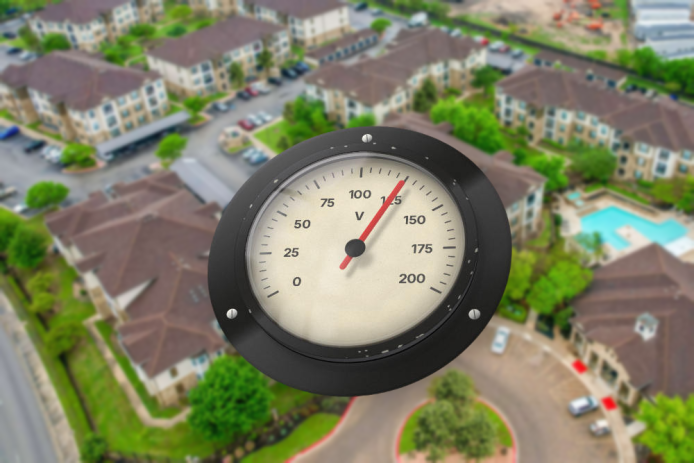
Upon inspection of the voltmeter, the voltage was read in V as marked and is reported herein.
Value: 125 V
